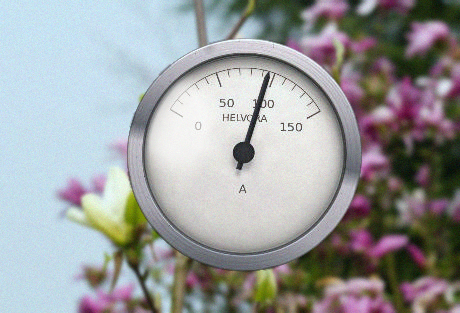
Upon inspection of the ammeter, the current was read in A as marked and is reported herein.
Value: 95 A
